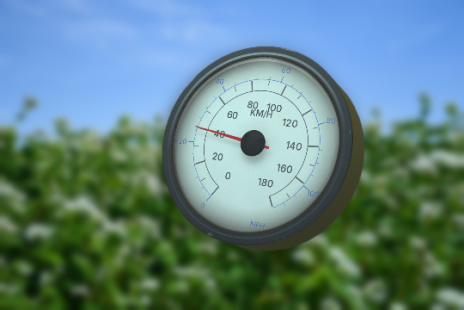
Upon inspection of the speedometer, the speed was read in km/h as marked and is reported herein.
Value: 40 km/h
